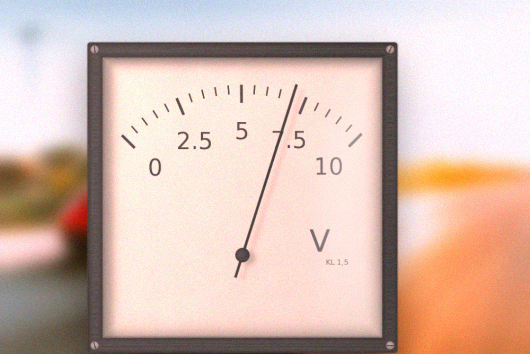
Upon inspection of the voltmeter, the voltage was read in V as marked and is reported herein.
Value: 7 V
